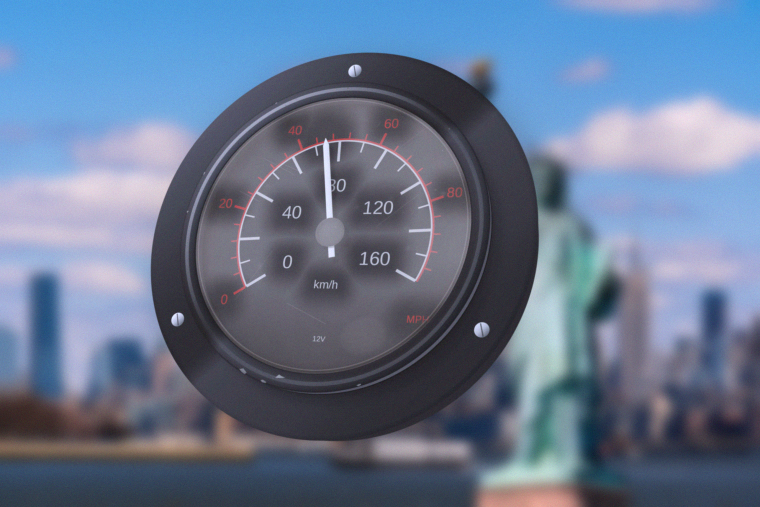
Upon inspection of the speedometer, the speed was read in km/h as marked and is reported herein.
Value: 75 km/h
